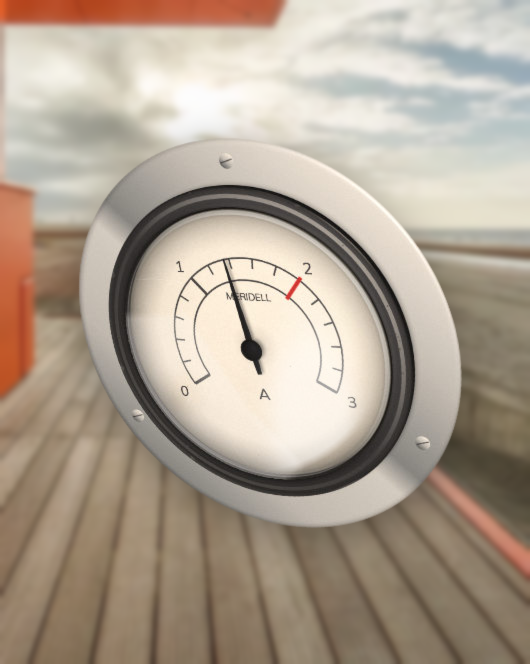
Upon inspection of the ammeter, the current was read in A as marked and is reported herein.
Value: 1.4 A
